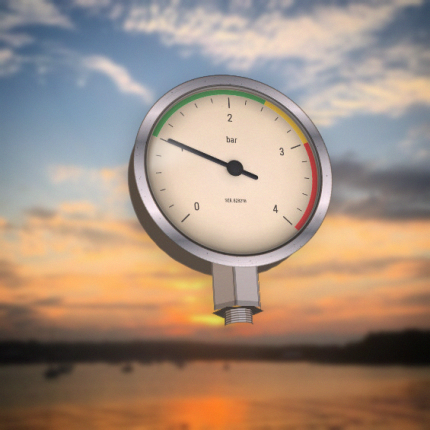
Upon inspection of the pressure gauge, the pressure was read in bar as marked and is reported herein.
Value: 1 bar
